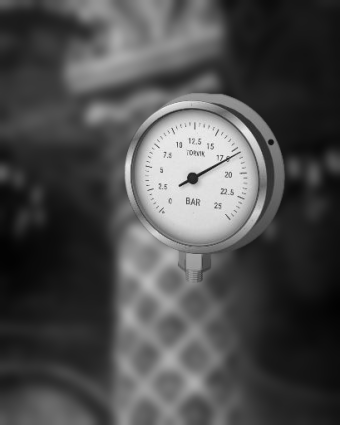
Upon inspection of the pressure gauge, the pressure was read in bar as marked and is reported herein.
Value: 18 bar
